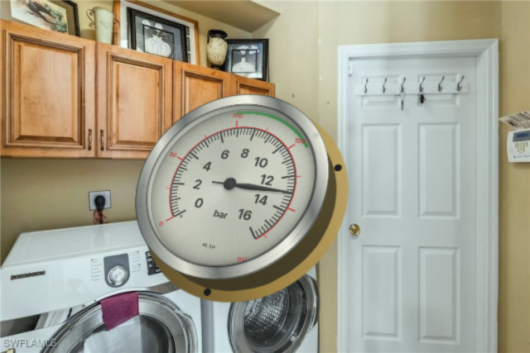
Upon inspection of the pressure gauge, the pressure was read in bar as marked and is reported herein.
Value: 13 bar
